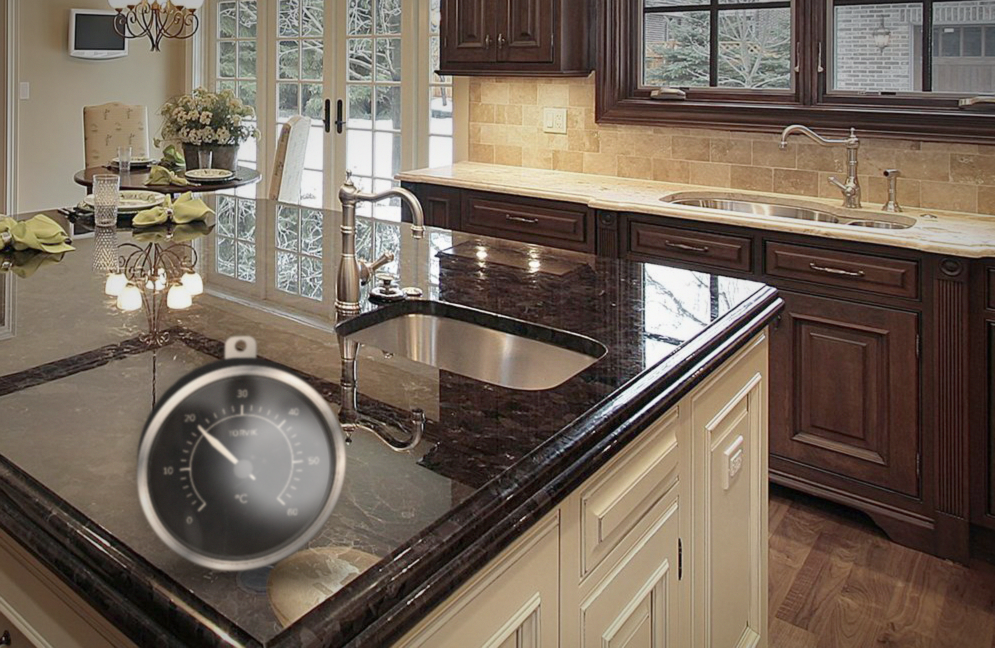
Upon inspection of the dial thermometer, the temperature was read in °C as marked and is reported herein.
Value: 20 °C
